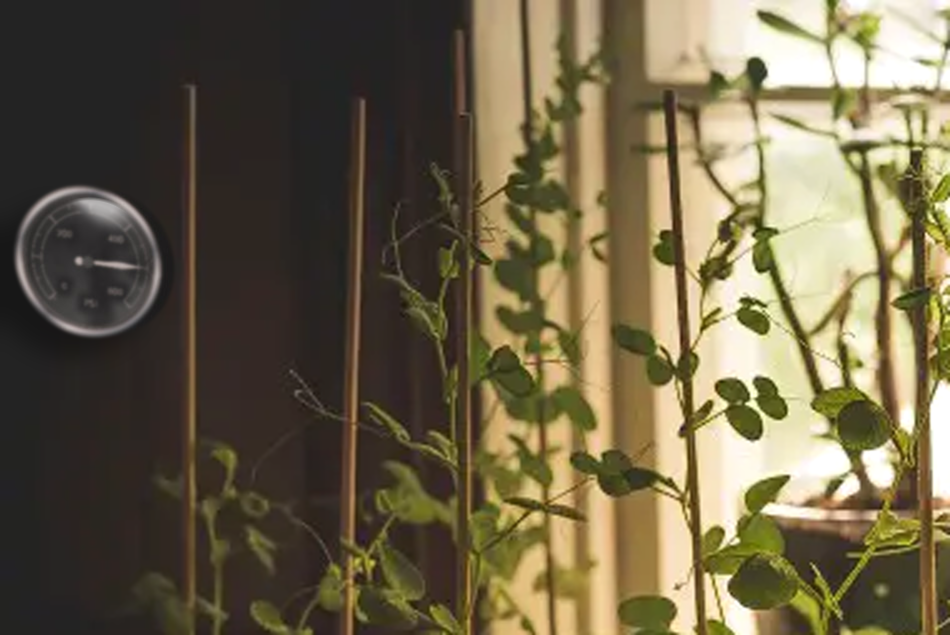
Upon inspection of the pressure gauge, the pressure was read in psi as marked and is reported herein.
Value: 500 psi
